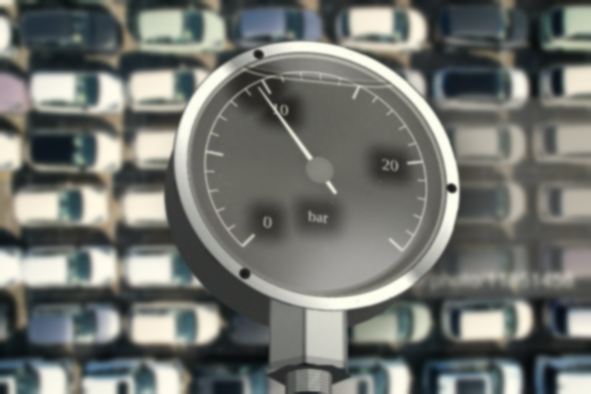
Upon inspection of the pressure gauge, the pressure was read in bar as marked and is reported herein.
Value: 9.5 bar
